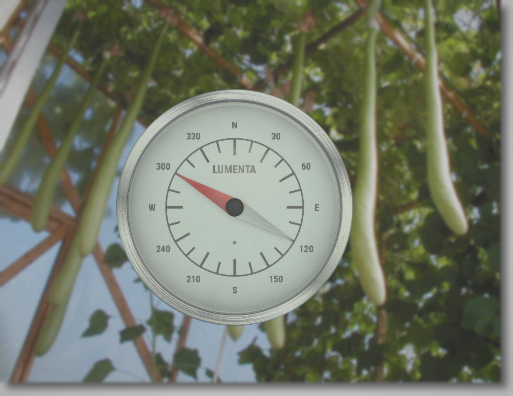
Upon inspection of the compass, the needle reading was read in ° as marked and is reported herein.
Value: 300 °
